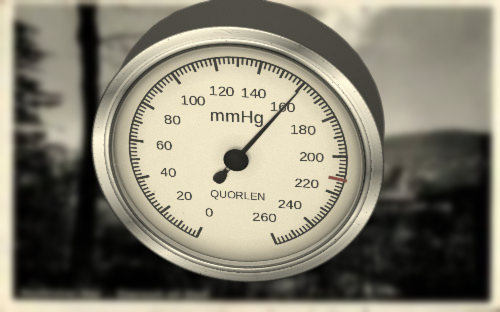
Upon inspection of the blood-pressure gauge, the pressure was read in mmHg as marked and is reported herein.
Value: 160 mmHg
